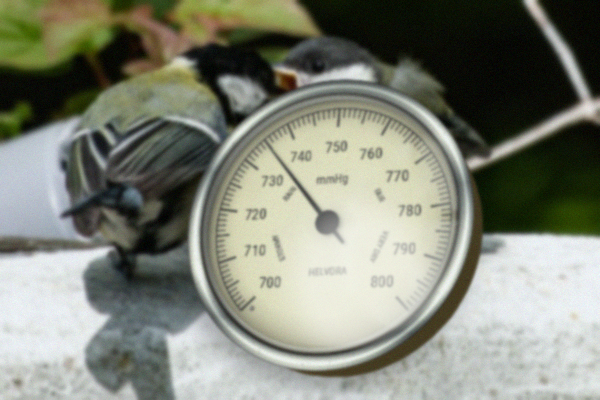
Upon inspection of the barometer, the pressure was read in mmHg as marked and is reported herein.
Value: 735 mmHg
